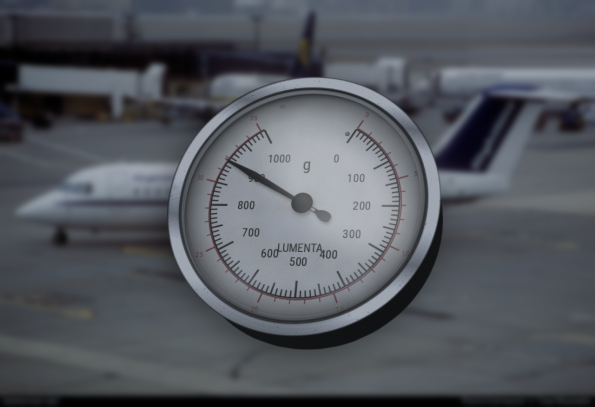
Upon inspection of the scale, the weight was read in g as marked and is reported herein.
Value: 900 g
